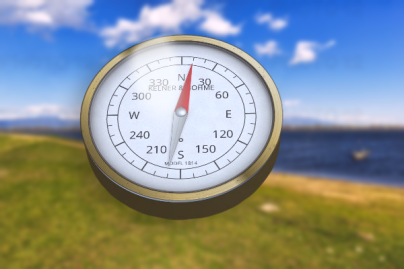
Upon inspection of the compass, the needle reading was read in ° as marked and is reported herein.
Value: 10 °
